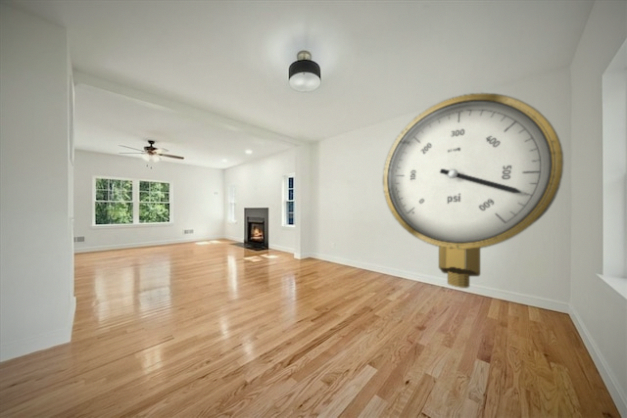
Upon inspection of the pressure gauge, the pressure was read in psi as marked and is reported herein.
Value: 540 psi
